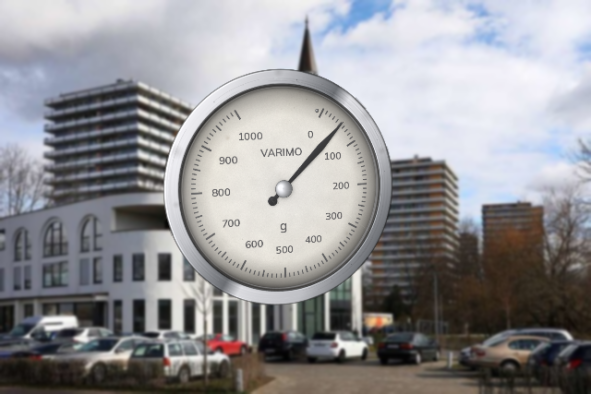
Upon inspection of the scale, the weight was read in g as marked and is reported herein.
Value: 50 g
